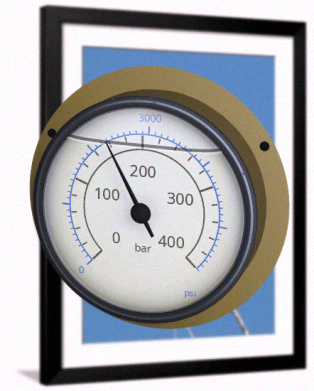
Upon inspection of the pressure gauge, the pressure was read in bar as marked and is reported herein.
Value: 160 bar
